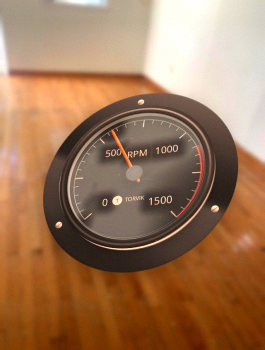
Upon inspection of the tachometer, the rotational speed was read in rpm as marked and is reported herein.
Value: 575 rpm
